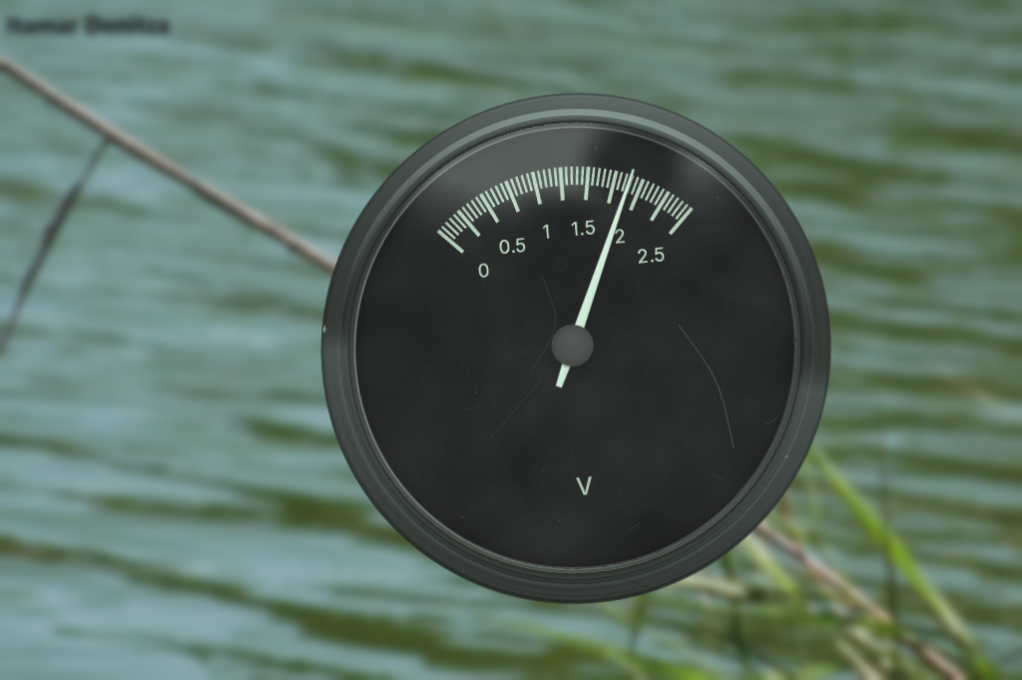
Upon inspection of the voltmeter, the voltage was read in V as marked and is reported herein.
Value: 1.9 V
